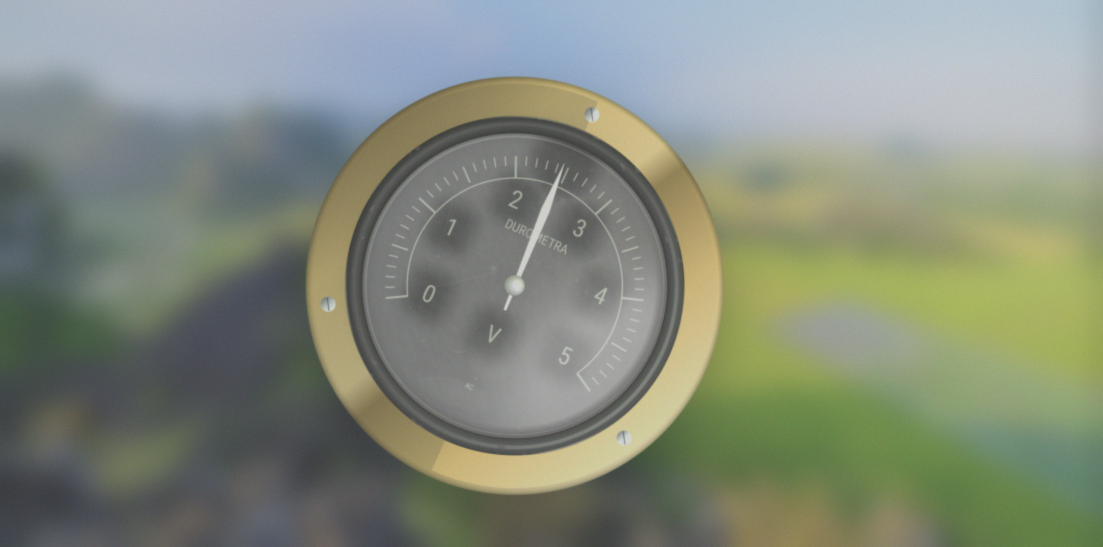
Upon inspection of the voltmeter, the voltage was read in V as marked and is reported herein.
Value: 2.45 V
